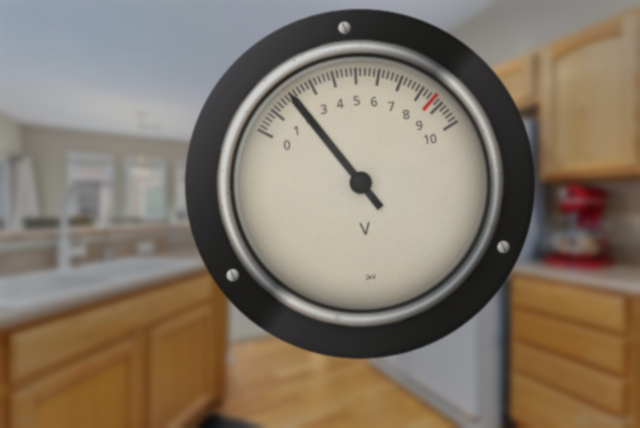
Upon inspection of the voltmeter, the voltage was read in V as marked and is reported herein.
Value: 2 V
